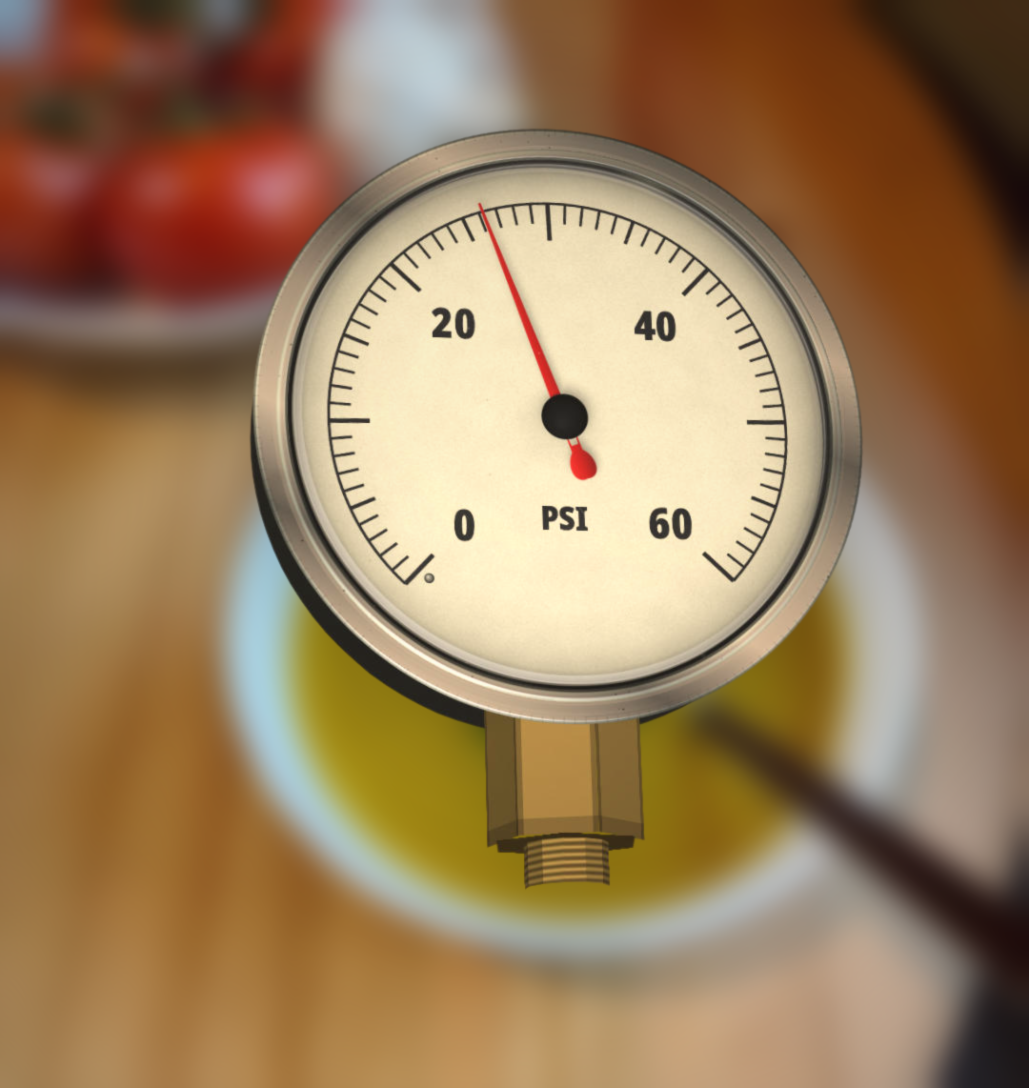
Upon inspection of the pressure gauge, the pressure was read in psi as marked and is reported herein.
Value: 26 psi
